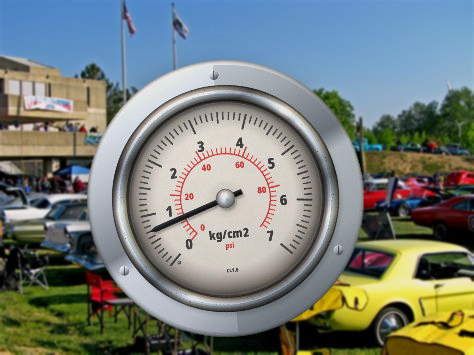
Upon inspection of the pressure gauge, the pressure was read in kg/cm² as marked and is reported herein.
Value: 0.7 kg/cm²
